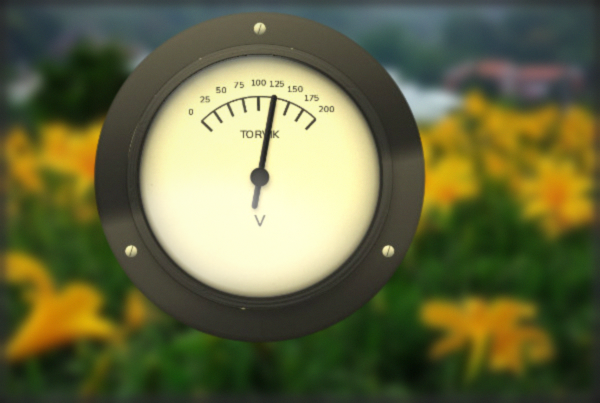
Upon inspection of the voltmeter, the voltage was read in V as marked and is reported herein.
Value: 125 V
